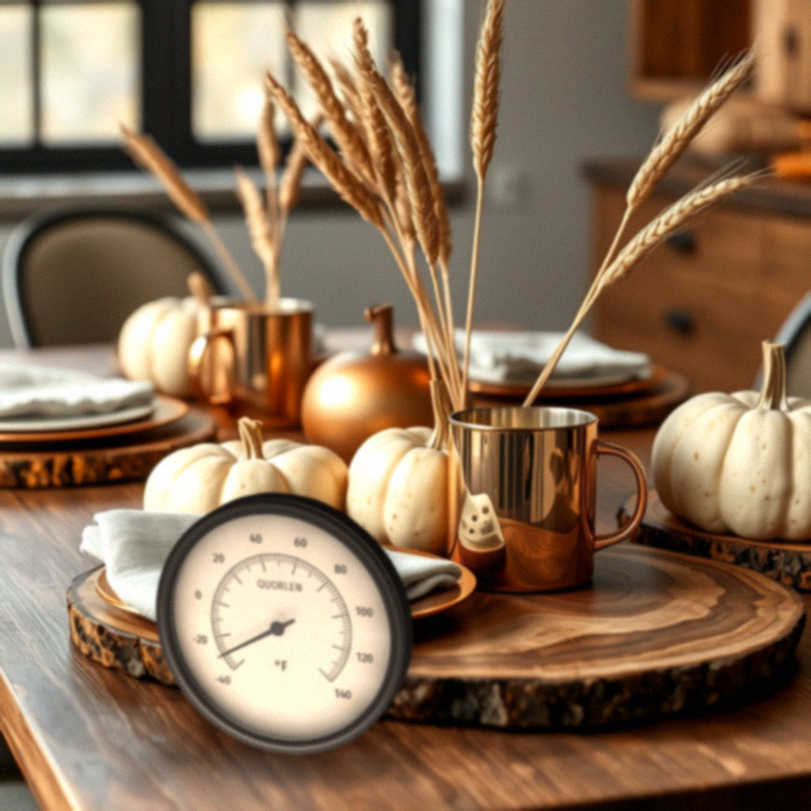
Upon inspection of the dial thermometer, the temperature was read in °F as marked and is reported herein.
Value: -30 °F
